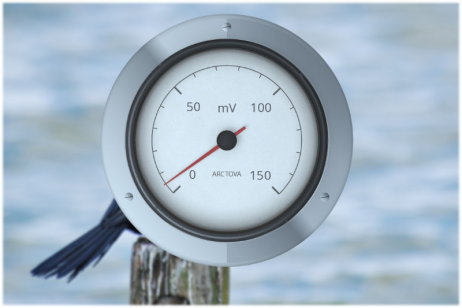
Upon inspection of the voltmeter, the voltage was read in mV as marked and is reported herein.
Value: 5 mV
